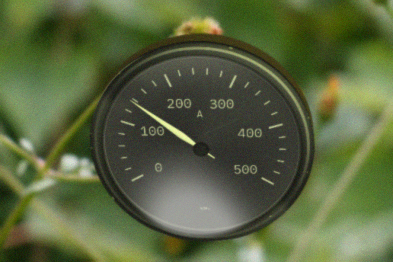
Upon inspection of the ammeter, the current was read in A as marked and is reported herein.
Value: 140 A
